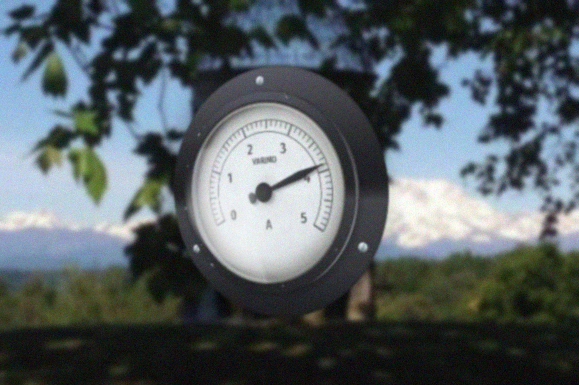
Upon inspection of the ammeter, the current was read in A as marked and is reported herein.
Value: 3.9 A
